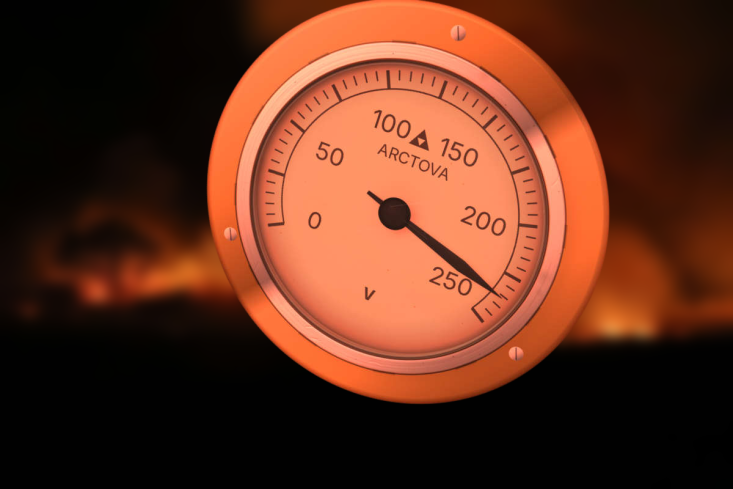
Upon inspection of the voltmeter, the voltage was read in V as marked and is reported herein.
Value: 235 V
